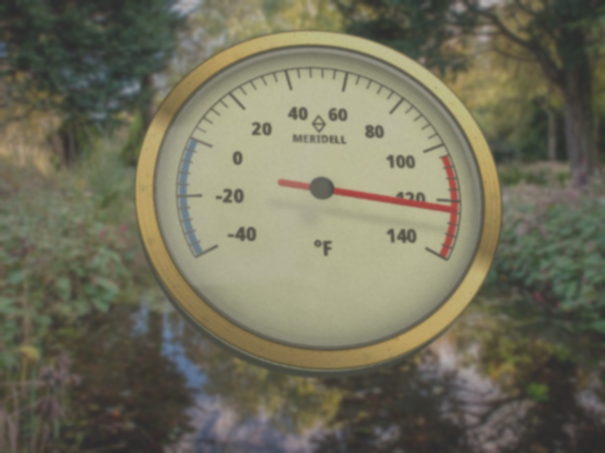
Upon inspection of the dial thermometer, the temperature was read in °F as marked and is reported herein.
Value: 124 °F
